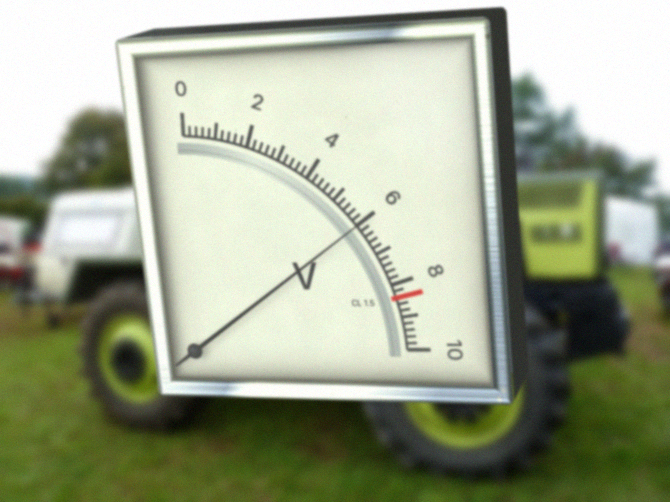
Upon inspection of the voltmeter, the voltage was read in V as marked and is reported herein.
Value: 6 V
